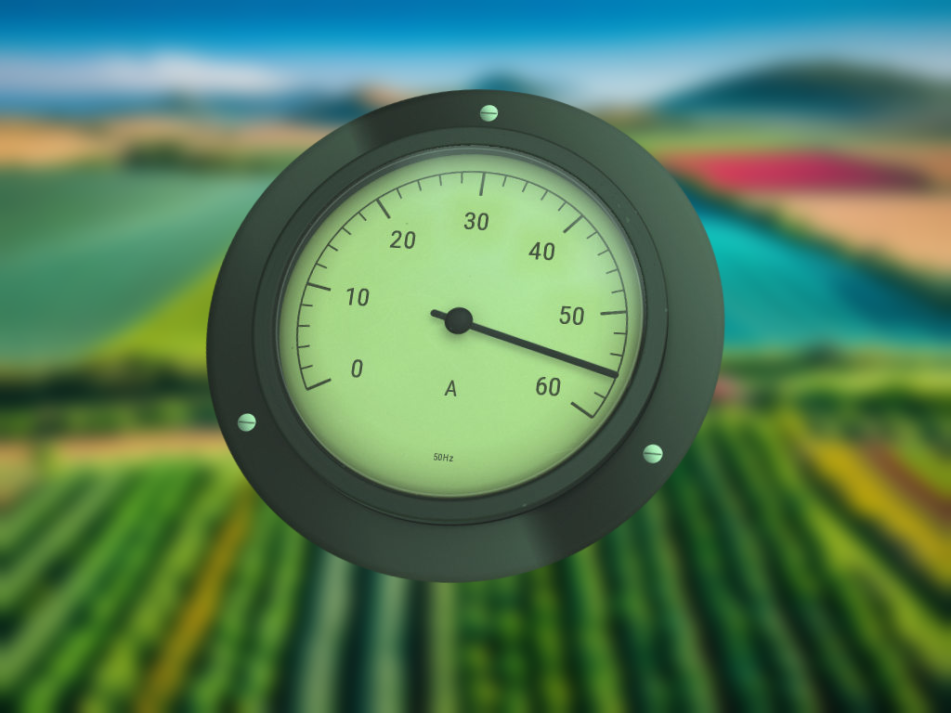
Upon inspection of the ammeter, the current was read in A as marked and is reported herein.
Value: 56 A
